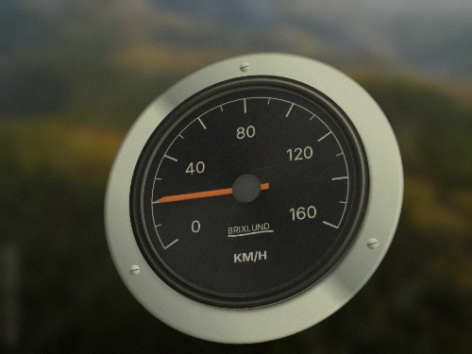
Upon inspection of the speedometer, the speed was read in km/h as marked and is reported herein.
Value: 20 km/h
